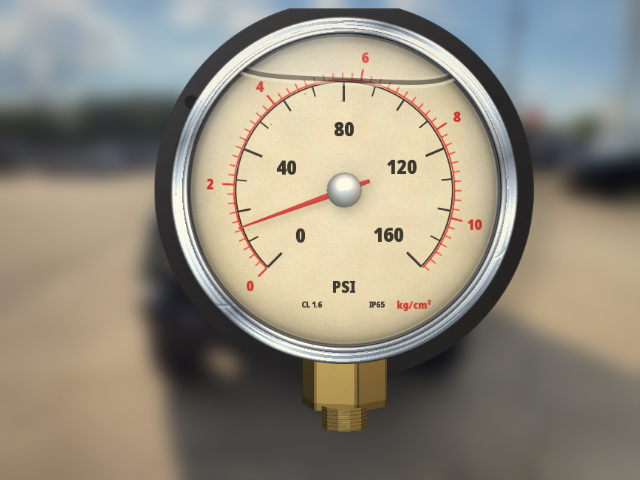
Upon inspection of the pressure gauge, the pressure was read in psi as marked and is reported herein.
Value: 15 psi
